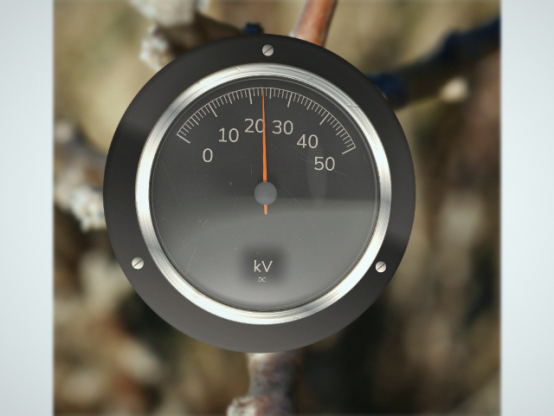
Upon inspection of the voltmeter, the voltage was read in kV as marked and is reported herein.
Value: 23 kV
